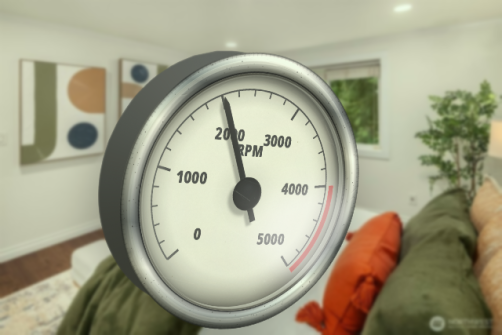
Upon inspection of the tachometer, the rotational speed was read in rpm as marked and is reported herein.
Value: 2000 rpm
